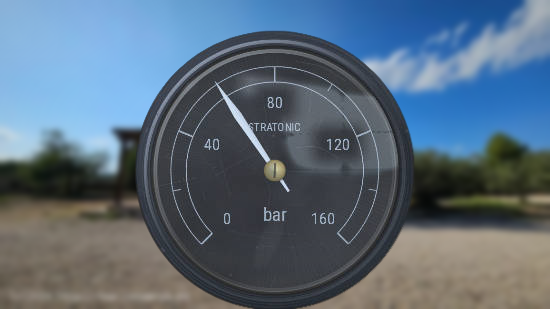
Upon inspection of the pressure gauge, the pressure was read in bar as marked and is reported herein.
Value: 60 bar
